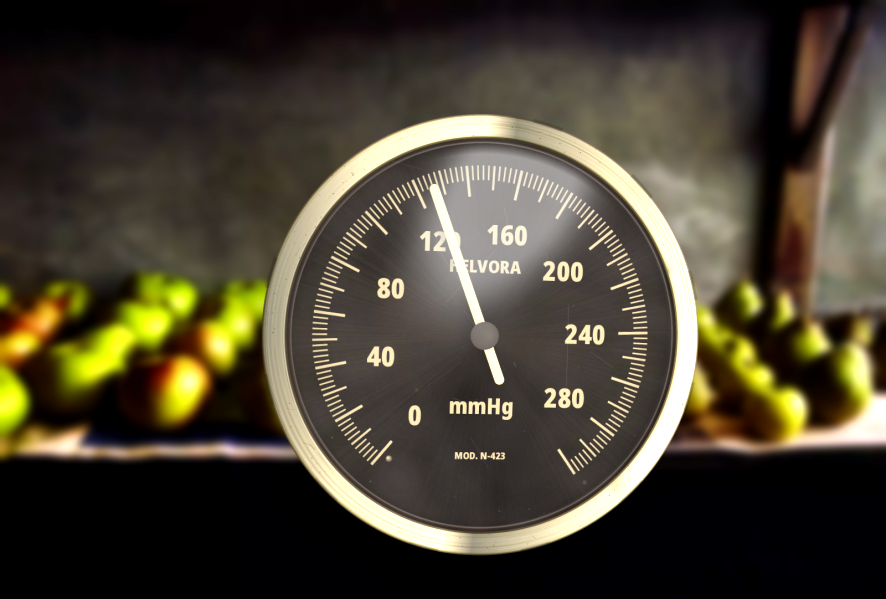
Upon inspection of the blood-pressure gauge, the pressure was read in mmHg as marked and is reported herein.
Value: 126 mmHg
